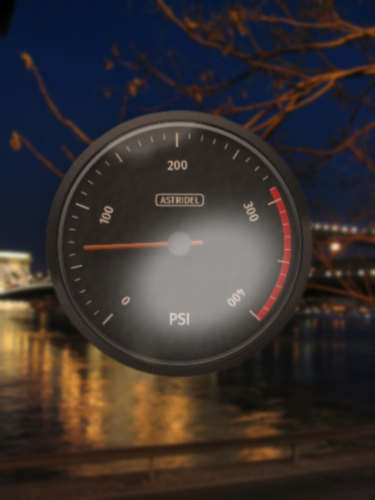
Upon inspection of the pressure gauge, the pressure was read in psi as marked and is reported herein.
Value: 65 psi
